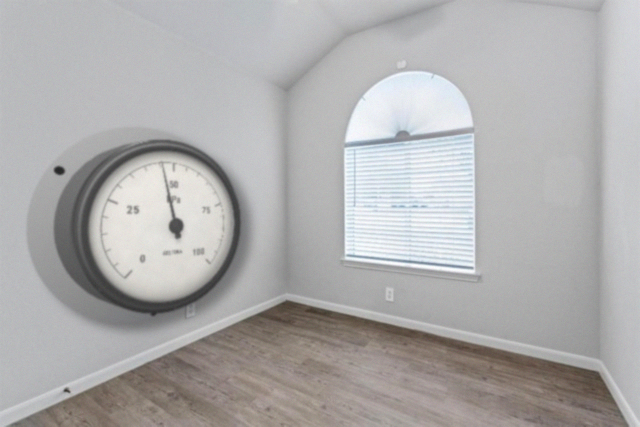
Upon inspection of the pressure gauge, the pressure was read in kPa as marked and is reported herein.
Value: 45 kPa
